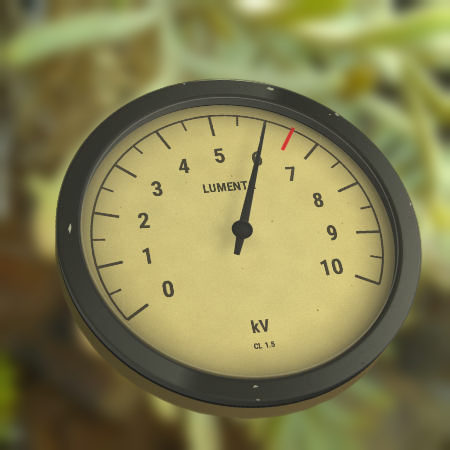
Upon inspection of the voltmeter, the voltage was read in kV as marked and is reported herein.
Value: 6 kV
